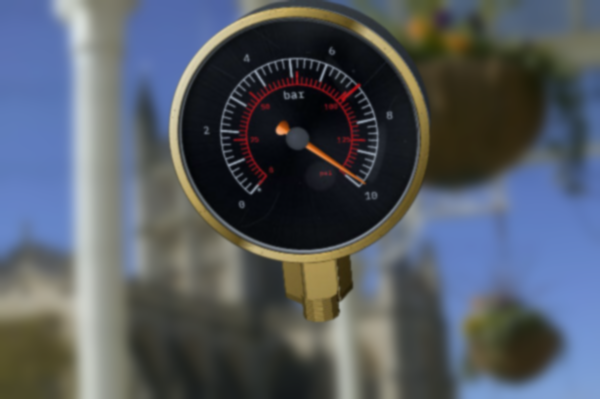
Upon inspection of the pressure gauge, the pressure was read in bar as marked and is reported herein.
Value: 9.8 bar
